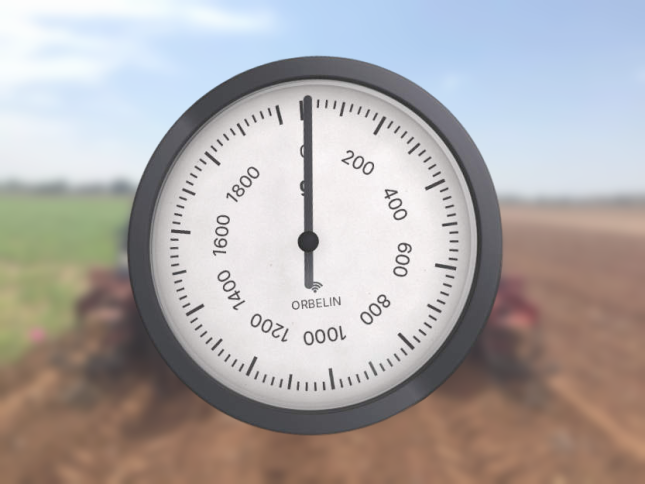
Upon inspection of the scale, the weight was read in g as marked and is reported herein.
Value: 20 g
